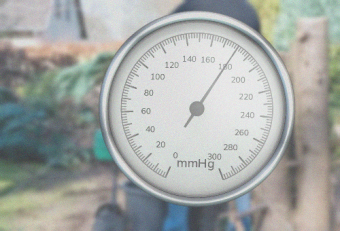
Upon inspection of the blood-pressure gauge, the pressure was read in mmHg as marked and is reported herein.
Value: 180 mmHg
